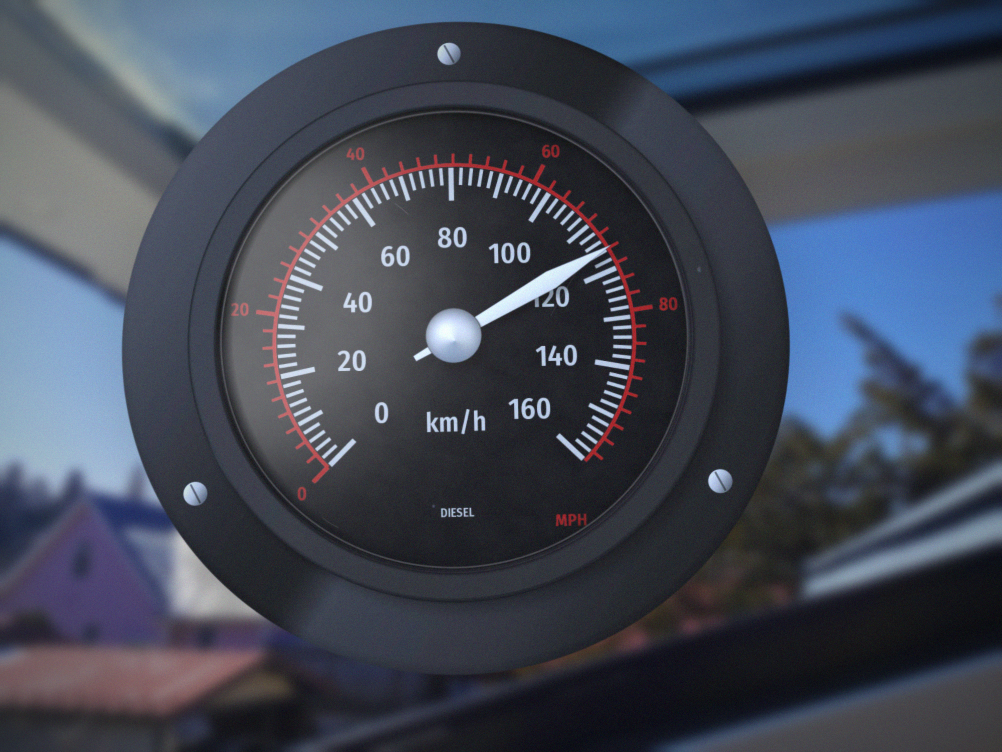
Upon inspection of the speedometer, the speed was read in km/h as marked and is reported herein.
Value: 116 km/h
